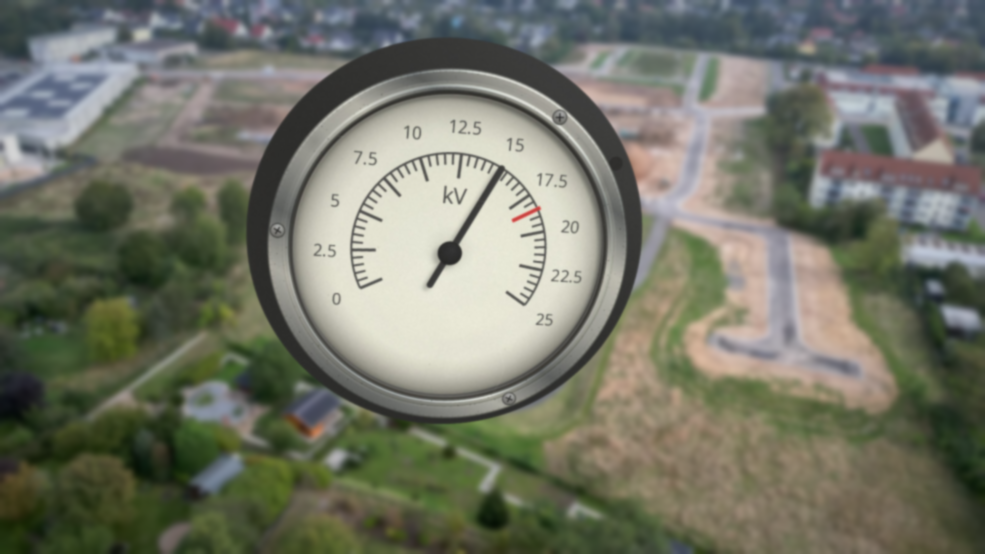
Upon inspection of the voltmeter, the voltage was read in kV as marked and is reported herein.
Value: 15 kV
